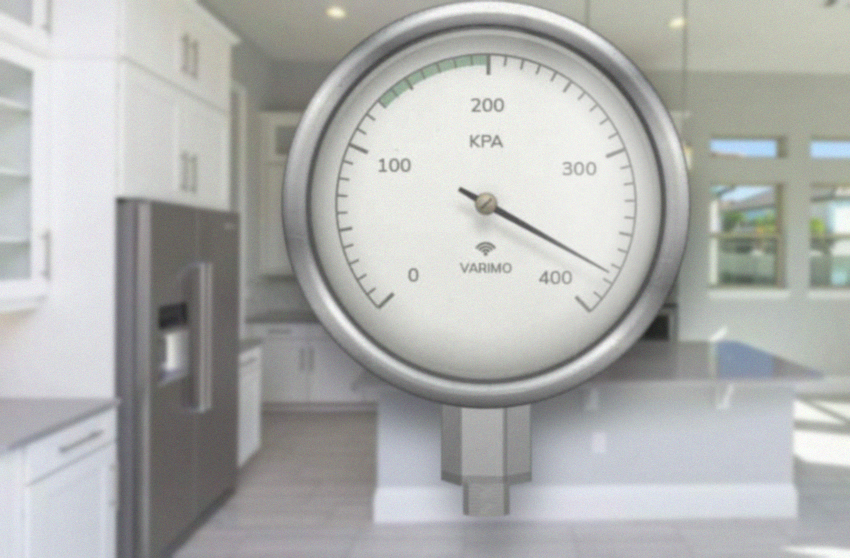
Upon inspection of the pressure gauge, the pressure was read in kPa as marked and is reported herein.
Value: 375 kPa
